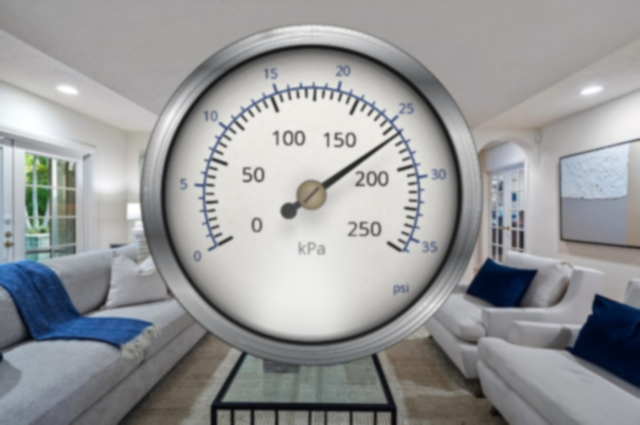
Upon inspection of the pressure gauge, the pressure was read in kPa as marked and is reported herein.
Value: 180 kPa
